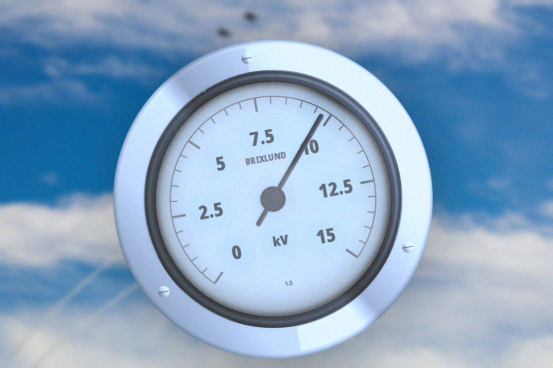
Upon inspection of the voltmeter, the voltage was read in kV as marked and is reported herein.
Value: 9.75 kV
